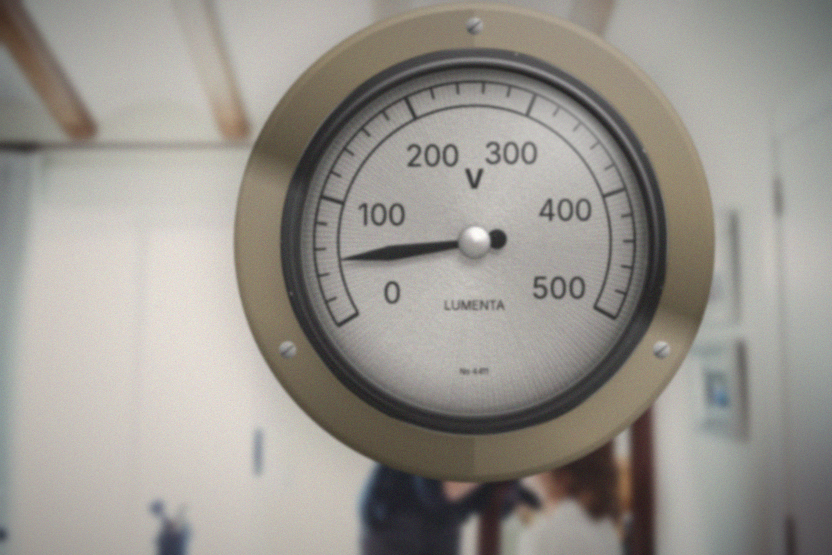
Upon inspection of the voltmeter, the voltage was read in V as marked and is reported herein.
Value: 50 V
